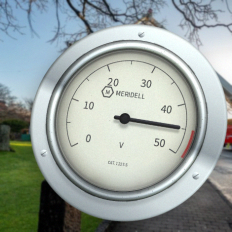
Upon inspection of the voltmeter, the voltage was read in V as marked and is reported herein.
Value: 45 V
